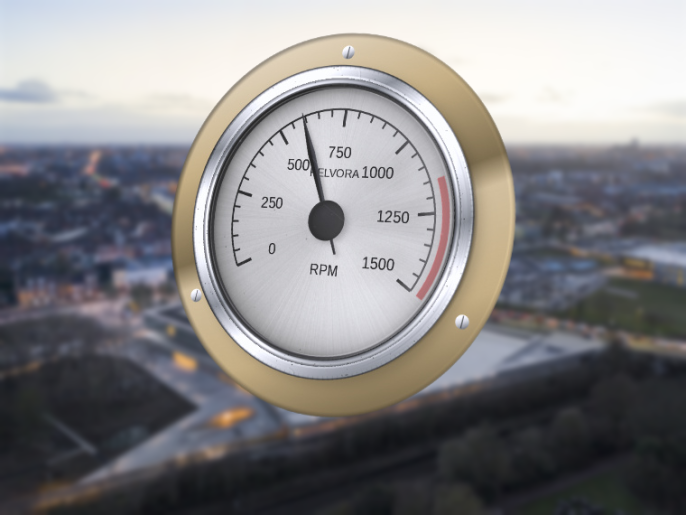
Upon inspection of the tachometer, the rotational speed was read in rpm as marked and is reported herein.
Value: 600 rpm
